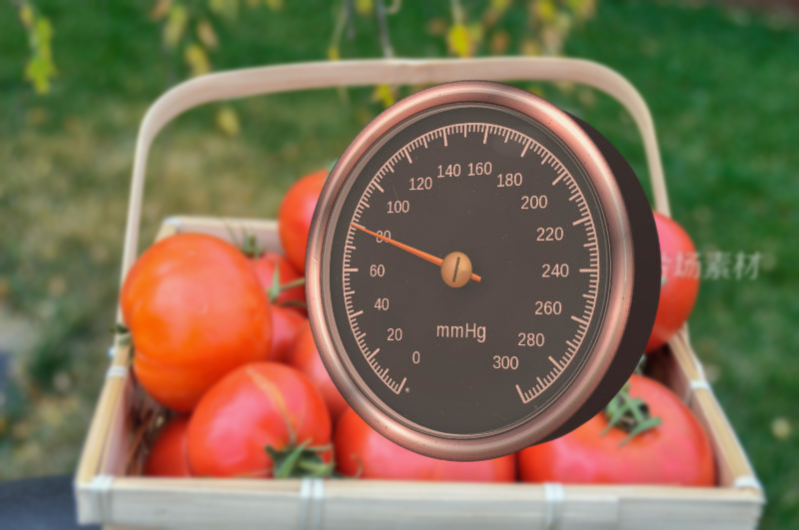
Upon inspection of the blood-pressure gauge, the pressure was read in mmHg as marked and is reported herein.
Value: 80 mmHg
